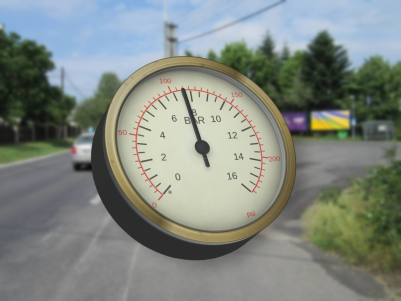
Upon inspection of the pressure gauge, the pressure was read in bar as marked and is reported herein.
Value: 7.5 bar
